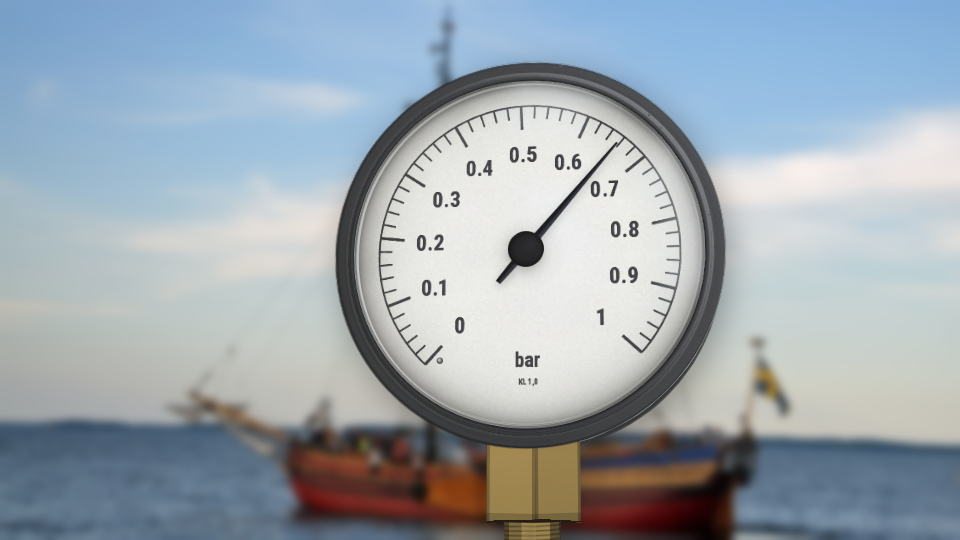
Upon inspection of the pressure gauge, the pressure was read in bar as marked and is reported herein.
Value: 0.66 bar
